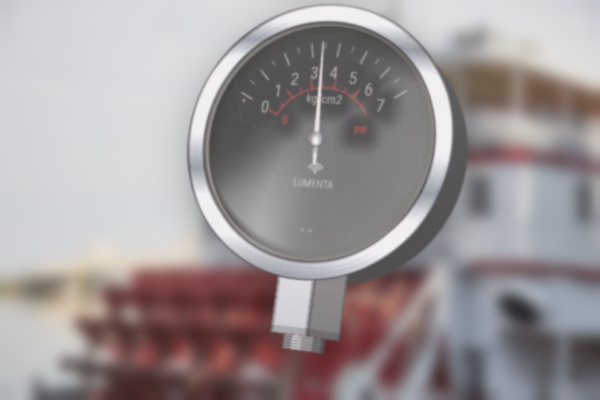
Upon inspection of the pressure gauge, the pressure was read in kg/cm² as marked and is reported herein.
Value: 3.5 kg/cm²
